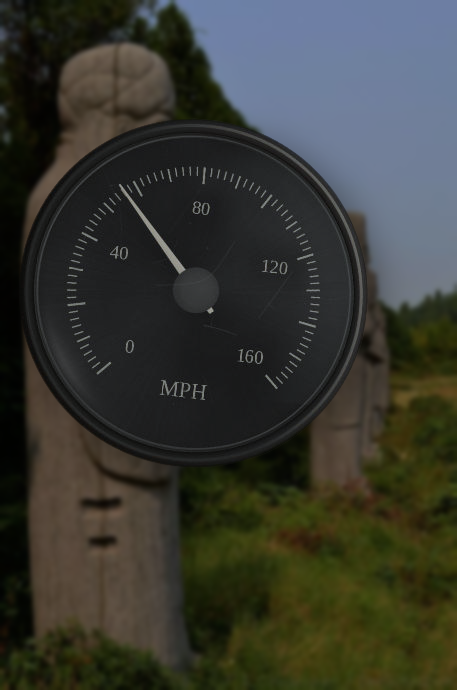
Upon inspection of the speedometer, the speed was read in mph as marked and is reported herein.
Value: 56 mph
